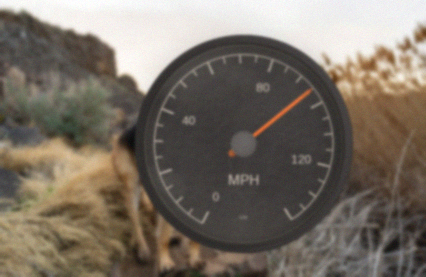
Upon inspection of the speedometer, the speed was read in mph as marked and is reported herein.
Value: 95 mph
